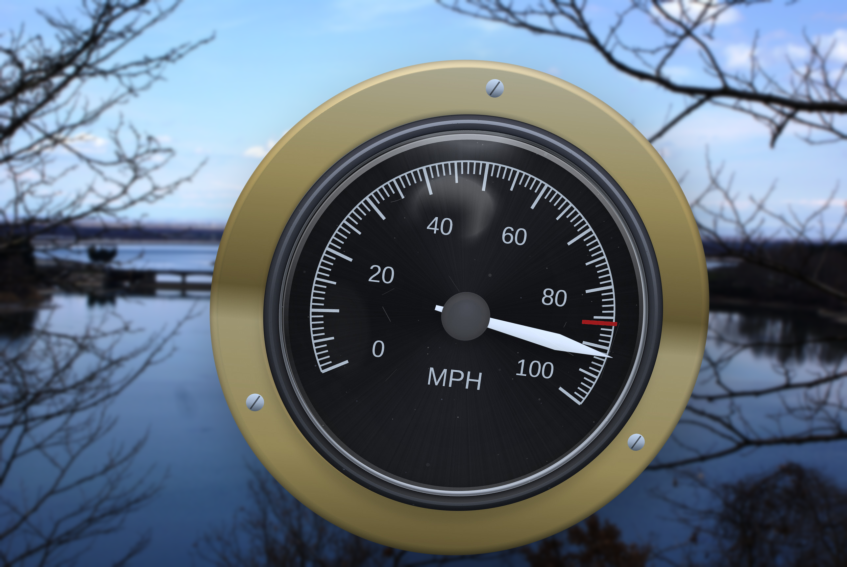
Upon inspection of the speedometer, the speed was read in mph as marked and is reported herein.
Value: 91 mph
